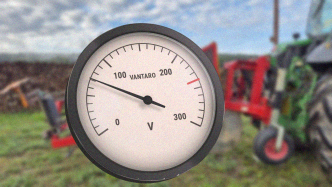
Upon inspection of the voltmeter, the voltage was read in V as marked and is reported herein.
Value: 70 V
